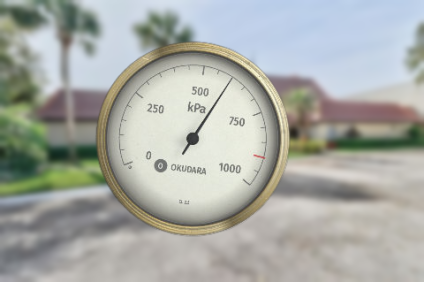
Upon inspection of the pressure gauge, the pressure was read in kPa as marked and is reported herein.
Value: 600 kPa
